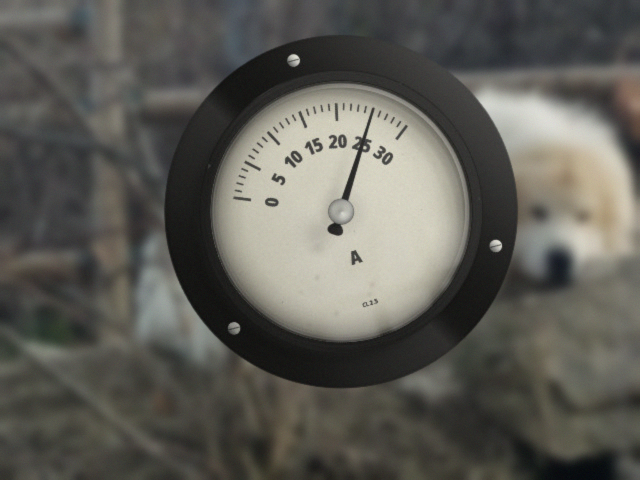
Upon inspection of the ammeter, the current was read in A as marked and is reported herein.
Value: 25 A
